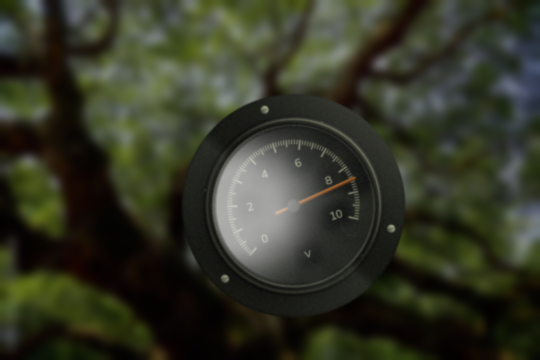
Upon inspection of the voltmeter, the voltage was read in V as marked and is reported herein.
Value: 8.5 V
